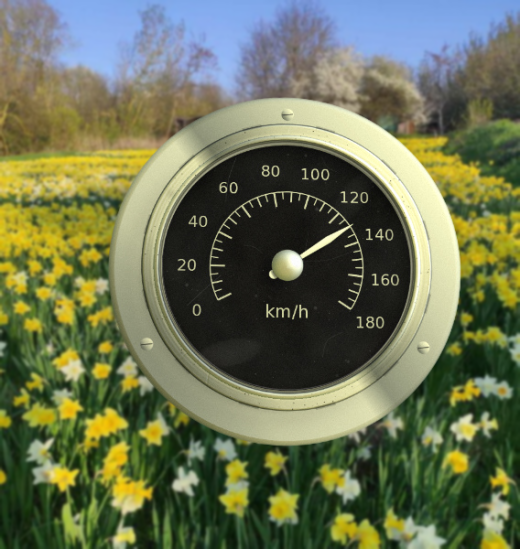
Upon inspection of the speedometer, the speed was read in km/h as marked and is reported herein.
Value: 130 km/h
